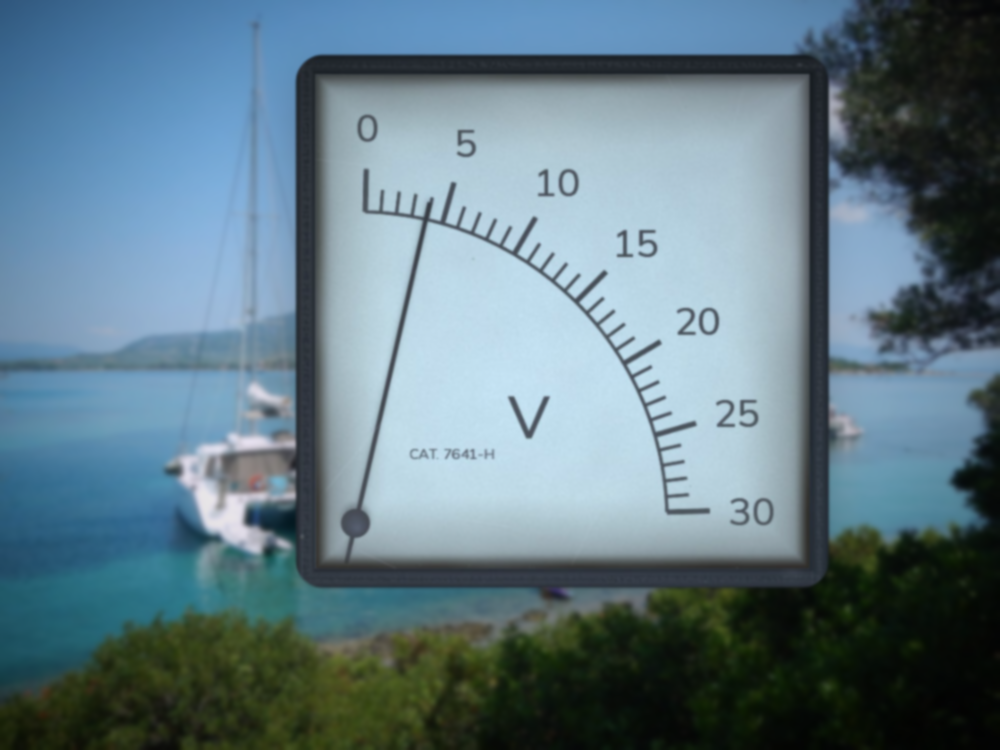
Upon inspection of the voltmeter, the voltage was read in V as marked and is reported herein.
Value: 4 V
